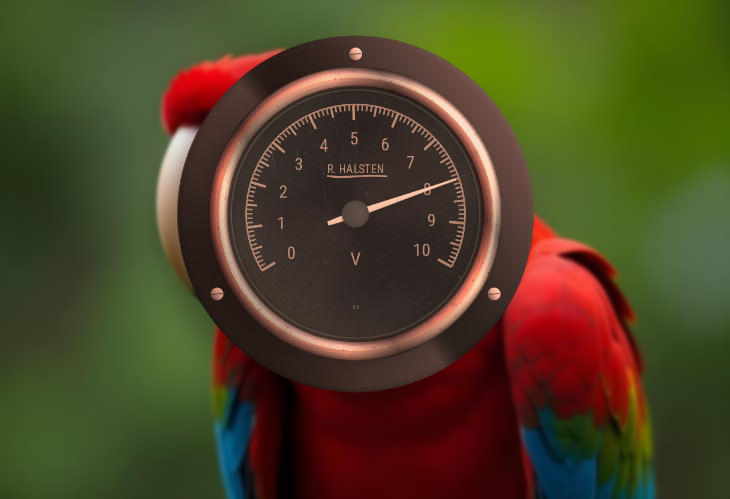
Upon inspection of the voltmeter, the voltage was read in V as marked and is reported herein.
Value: 8 V
